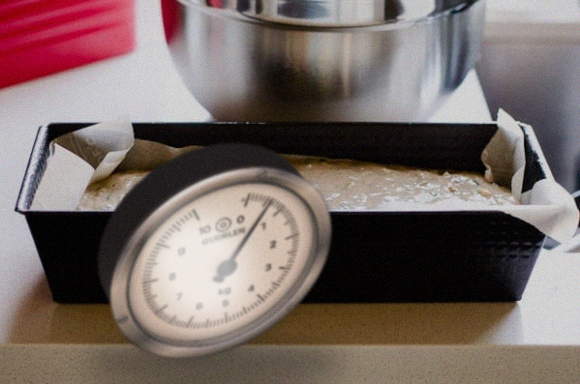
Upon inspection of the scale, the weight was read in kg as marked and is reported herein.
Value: 0.5 kg
